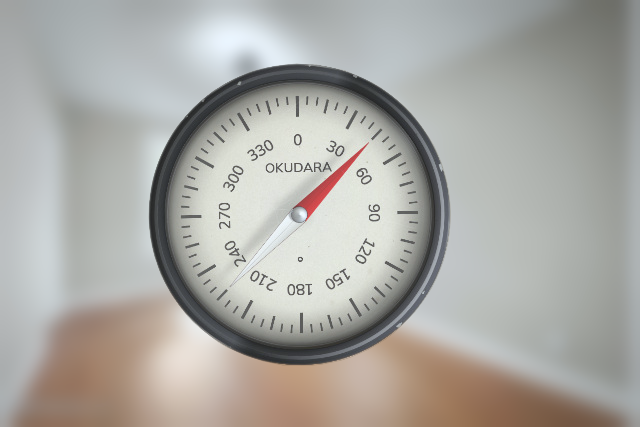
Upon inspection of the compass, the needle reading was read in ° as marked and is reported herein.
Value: 45 °
